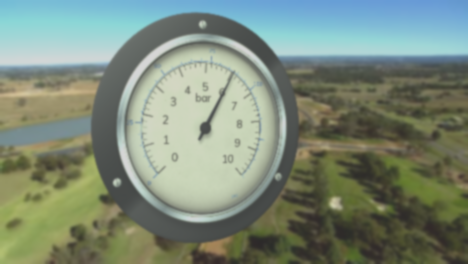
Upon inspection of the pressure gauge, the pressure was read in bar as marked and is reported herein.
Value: 6 bar
